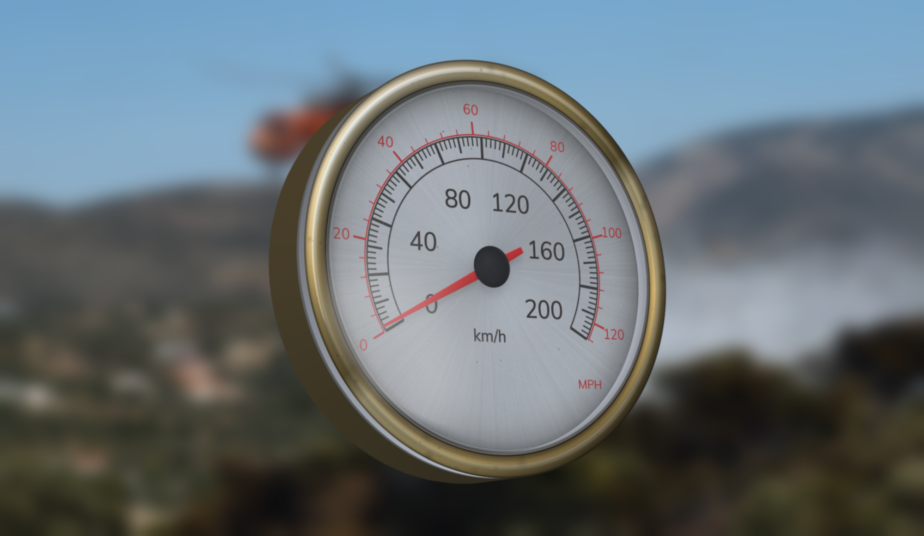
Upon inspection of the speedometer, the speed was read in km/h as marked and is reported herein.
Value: 2 km/h
